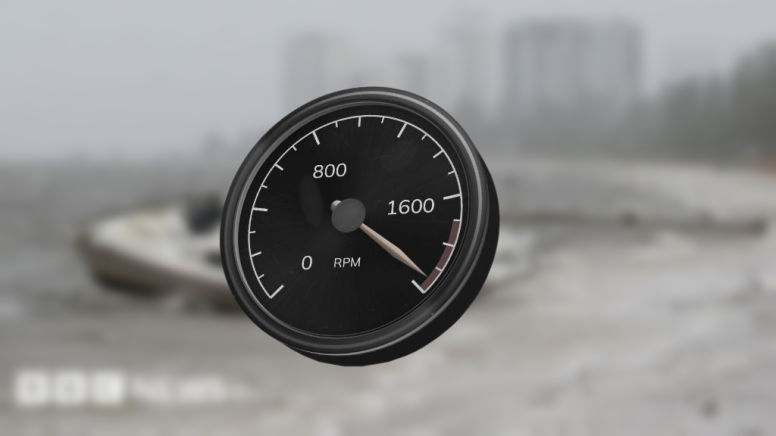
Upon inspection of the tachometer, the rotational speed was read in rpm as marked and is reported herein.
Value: 1950 rpm
